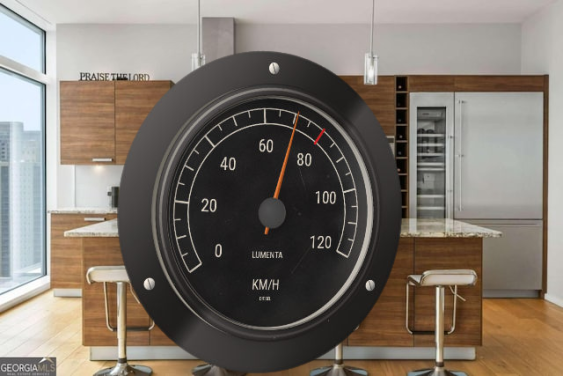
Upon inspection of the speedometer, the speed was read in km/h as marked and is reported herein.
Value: 70 km/h
